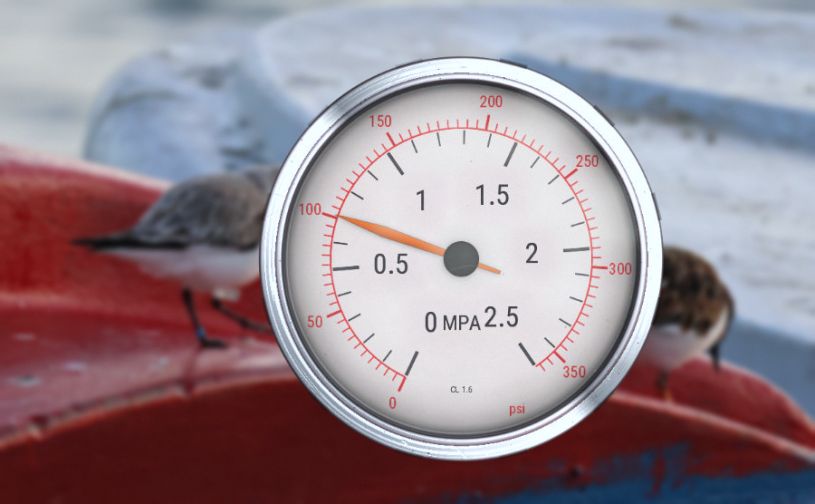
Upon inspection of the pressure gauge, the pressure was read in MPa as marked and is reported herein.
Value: 0.7 MPa
